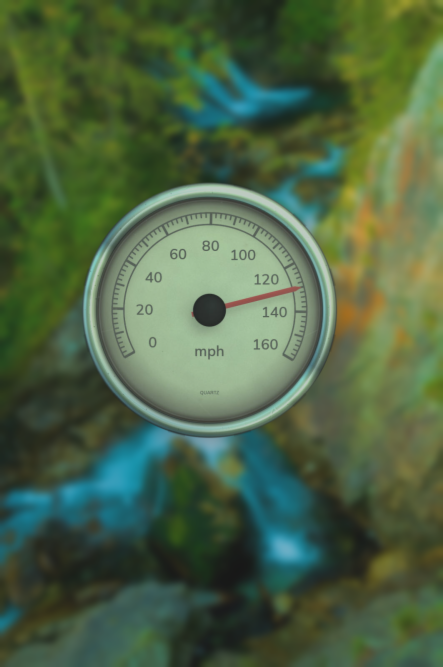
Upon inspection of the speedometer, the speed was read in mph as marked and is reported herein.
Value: 130 mph
